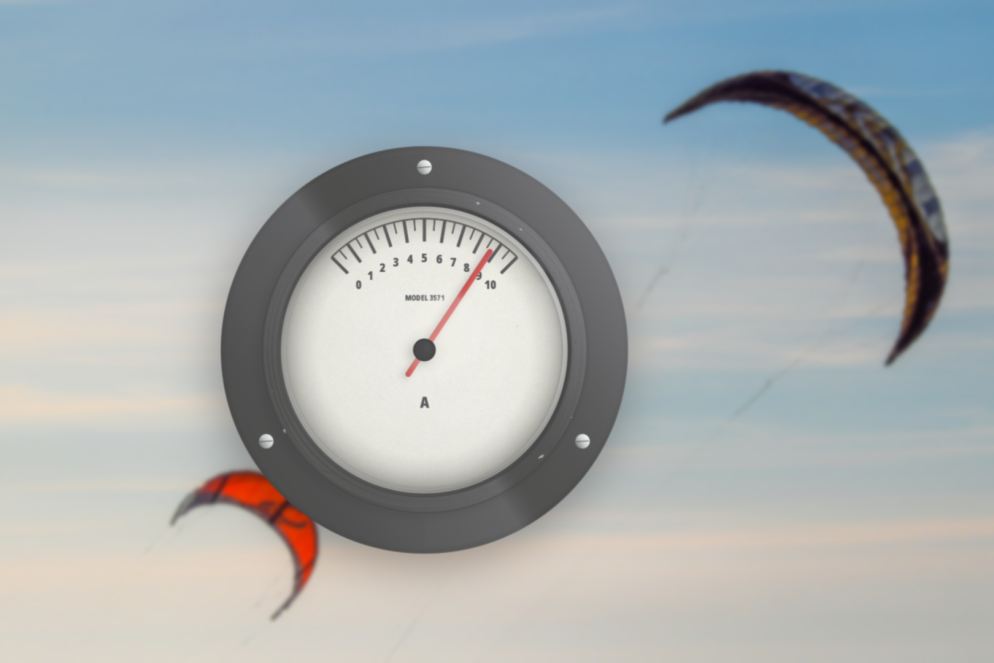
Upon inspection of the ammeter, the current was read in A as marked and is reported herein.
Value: 8.75 A
